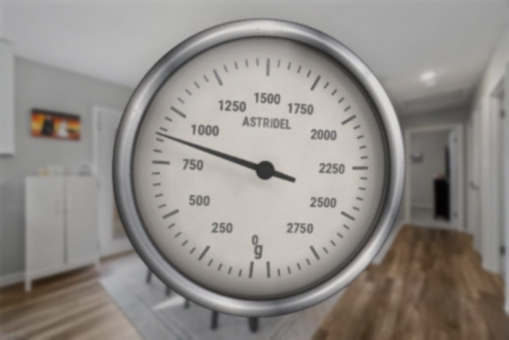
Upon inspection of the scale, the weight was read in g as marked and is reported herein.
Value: 875 g
